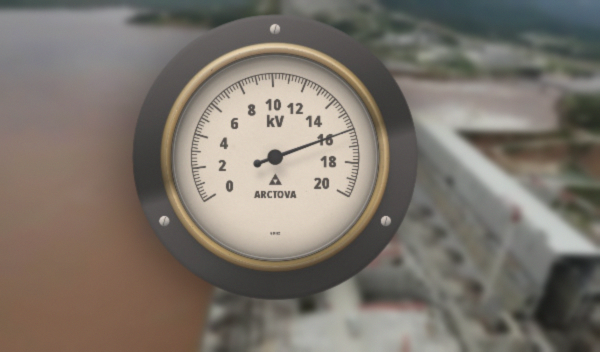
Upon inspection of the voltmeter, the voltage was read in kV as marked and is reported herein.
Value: 16 kV
